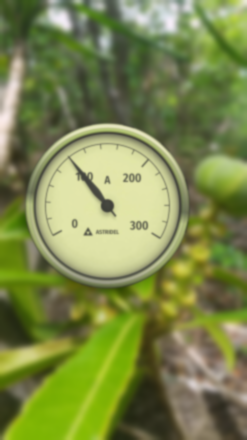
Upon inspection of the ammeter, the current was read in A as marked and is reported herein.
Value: 100 A
